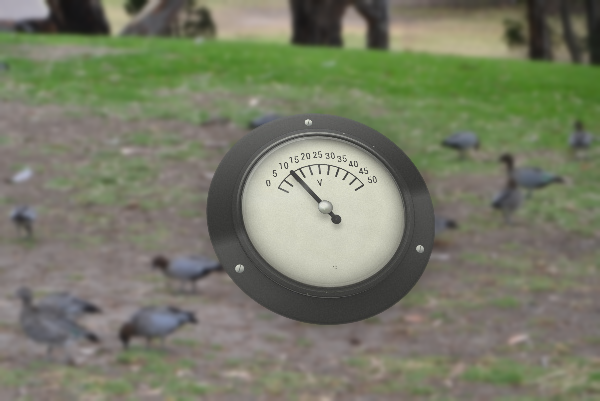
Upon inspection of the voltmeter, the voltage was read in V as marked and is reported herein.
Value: 10 V
